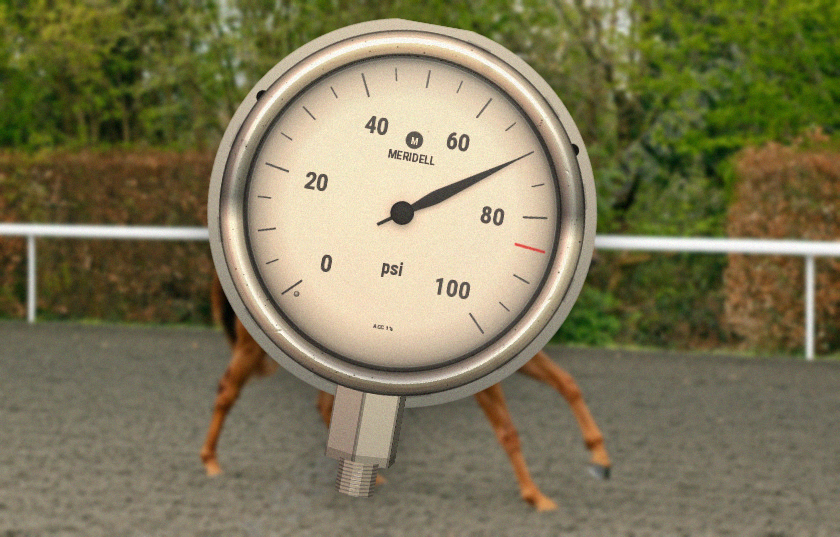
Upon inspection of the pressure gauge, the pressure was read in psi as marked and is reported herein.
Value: 70 psi
